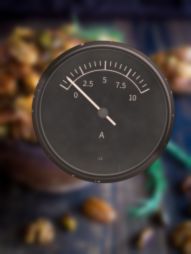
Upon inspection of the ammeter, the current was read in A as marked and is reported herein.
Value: 1 A
